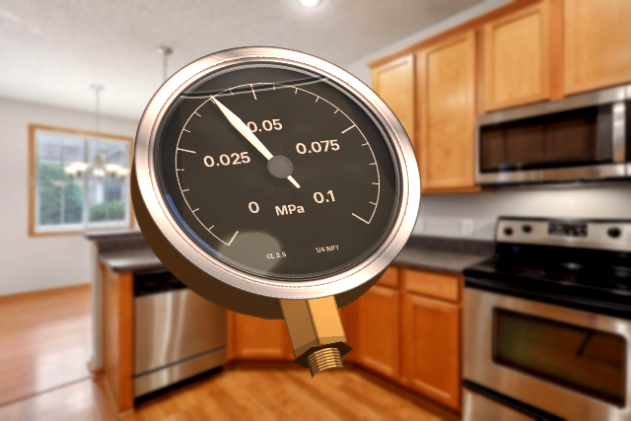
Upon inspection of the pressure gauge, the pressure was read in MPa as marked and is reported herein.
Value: 0.04 MPa
